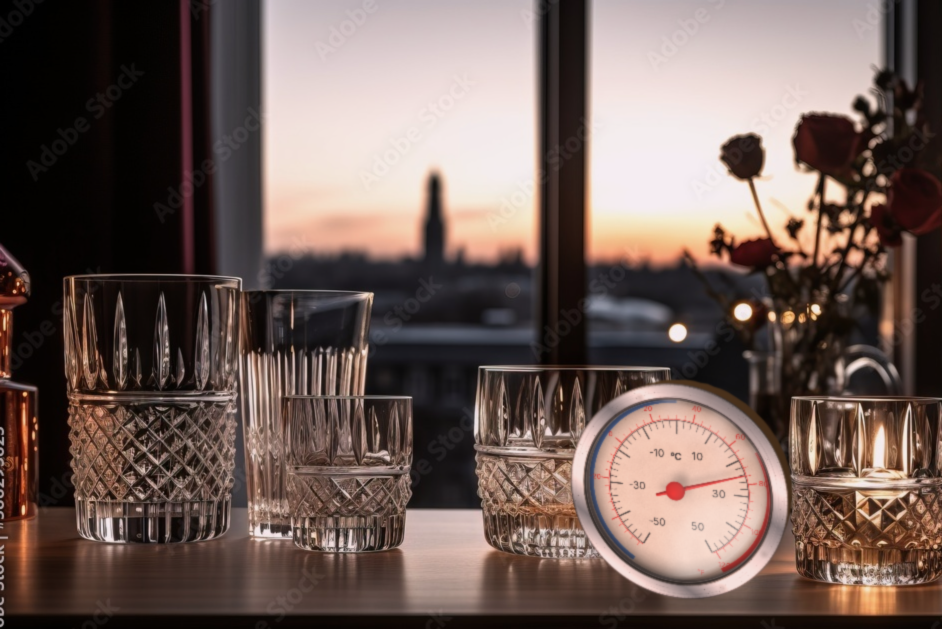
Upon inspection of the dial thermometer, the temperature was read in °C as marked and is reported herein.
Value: 24 °C
